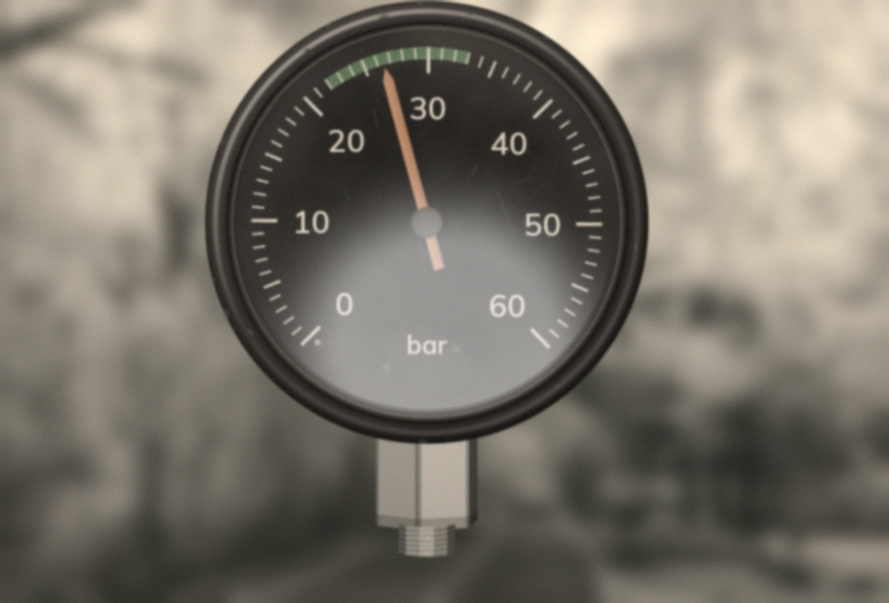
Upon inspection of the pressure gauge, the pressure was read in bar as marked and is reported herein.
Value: 26.5 bar
